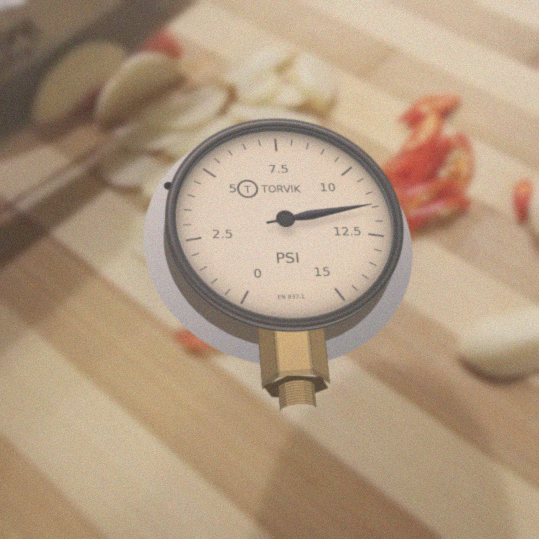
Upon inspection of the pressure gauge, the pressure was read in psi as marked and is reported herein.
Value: 11.5 psi
